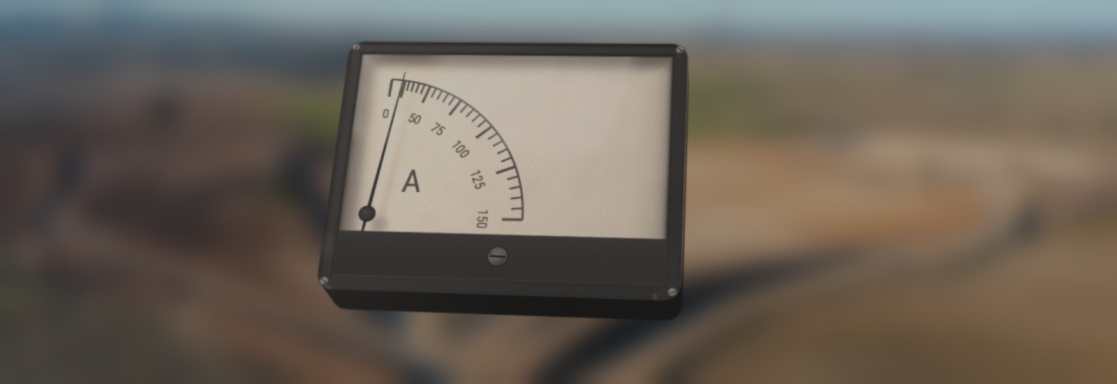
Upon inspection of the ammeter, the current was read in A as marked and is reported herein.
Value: 25 A
